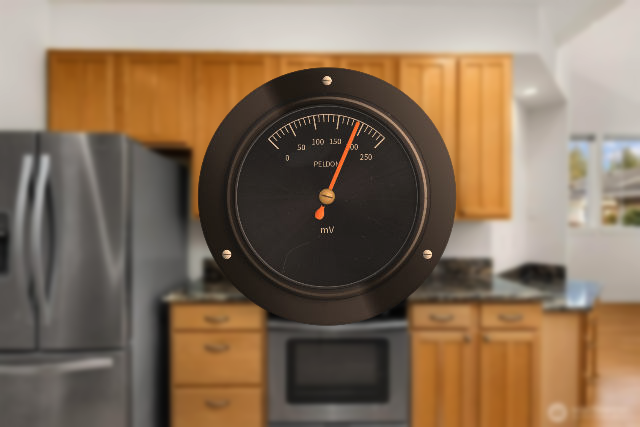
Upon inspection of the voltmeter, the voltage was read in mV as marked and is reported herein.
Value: 190 mV
